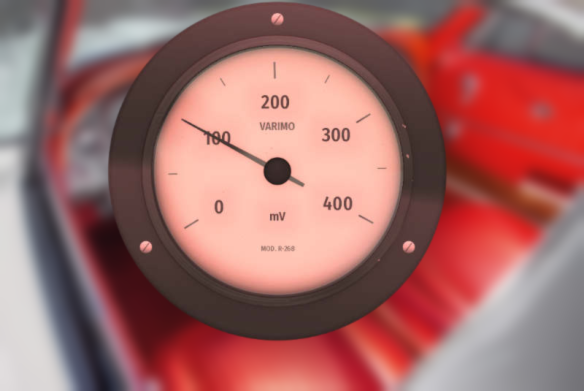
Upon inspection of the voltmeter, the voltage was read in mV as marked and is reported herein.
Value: 100 mV
